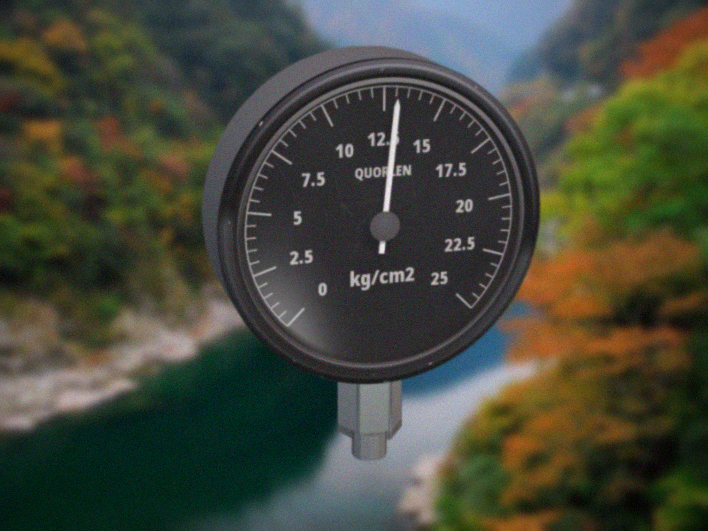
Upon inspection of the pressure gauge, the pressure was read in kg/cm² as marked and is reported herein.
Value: 13 kg/cm²
